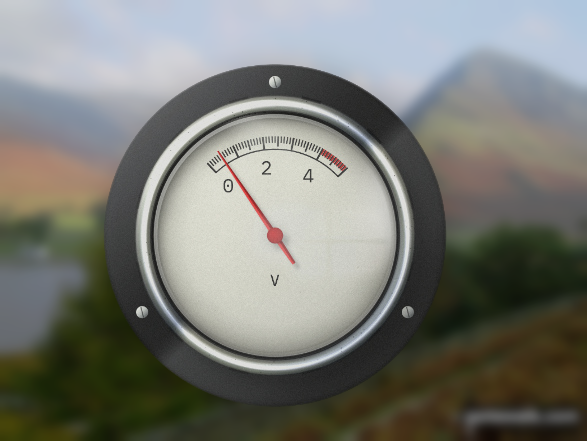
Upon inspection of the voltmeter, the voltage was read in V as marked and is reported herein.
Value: 0.5 V
